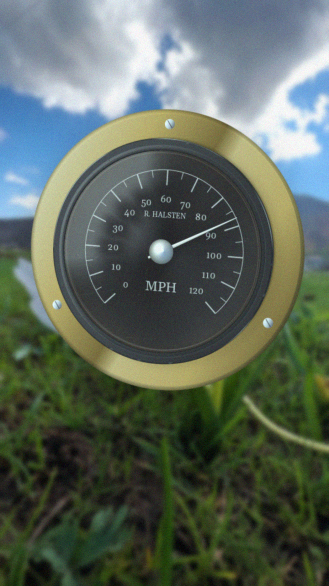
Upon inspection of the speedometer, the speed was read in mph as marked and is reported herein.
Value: 87.5 mph
